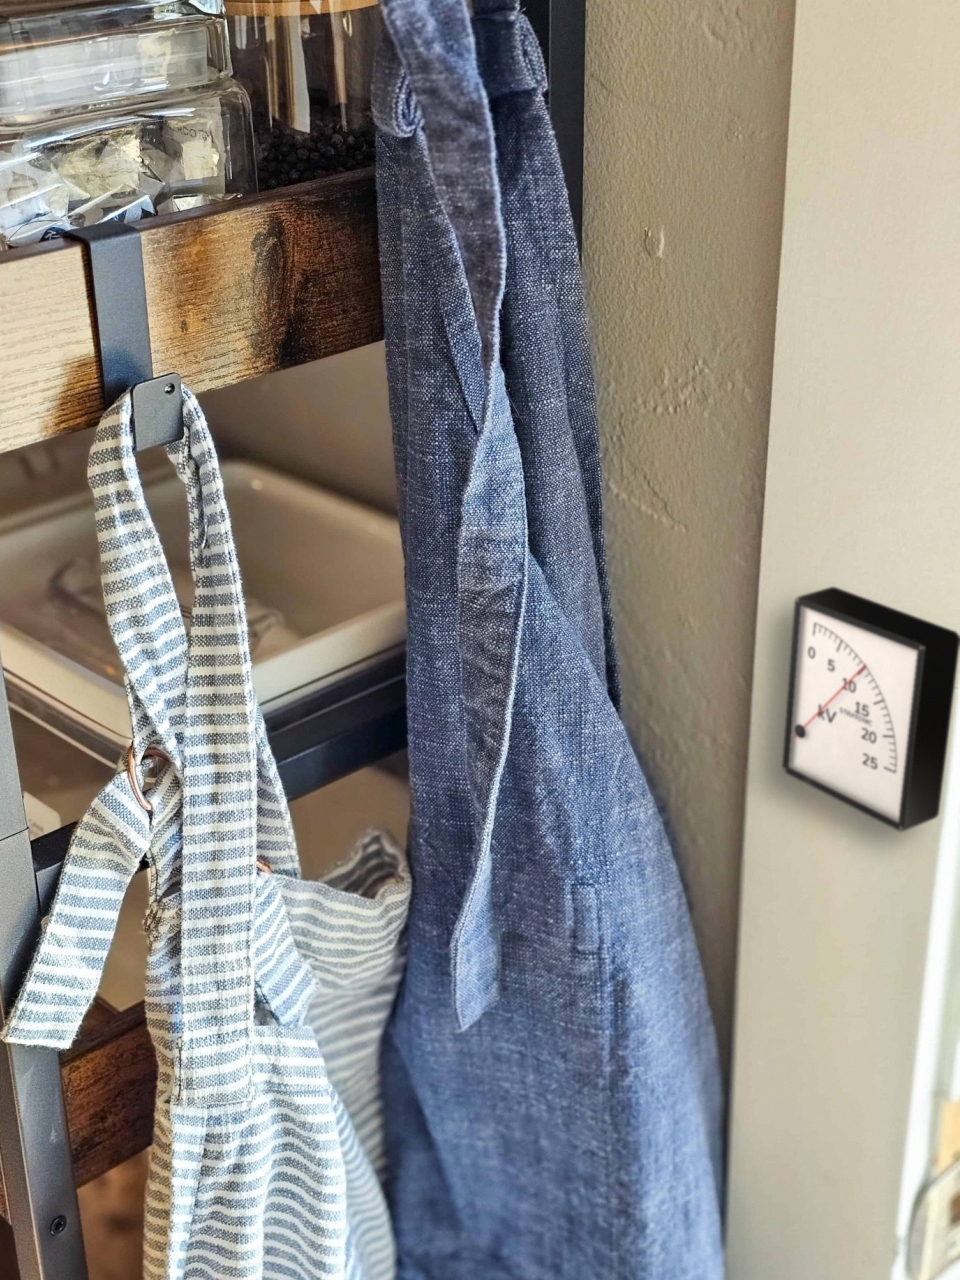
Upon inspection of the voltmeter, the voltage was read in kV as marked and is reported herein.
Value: 10 kV
